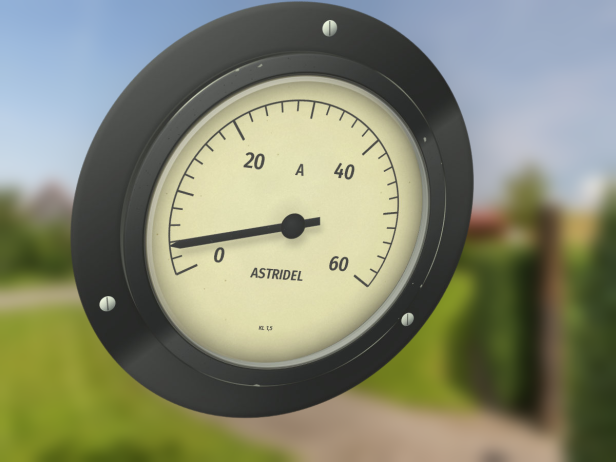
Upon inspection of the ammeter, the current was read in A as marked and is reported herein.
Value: 4 A
